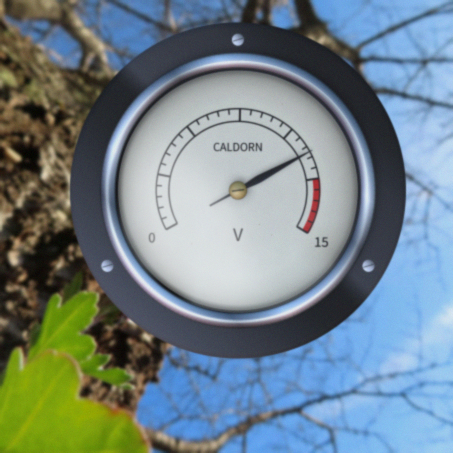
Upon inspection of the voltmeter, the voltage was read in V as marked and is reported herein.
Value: 11.25 V
